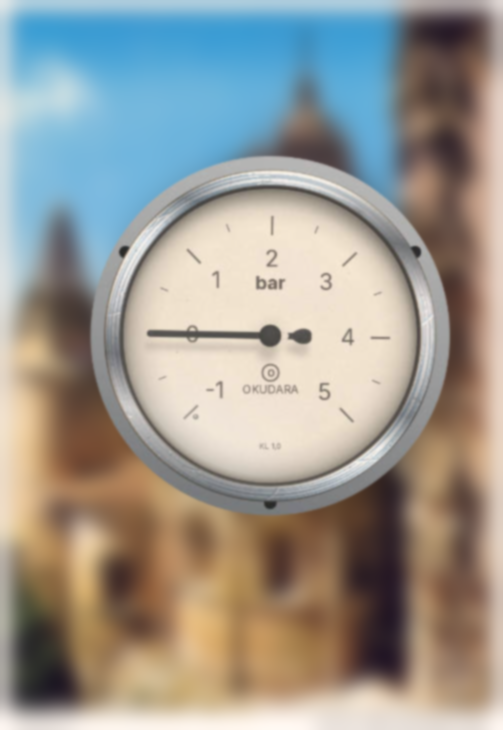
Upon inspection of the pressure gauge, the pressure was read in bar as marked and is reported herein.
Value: 0 bar
